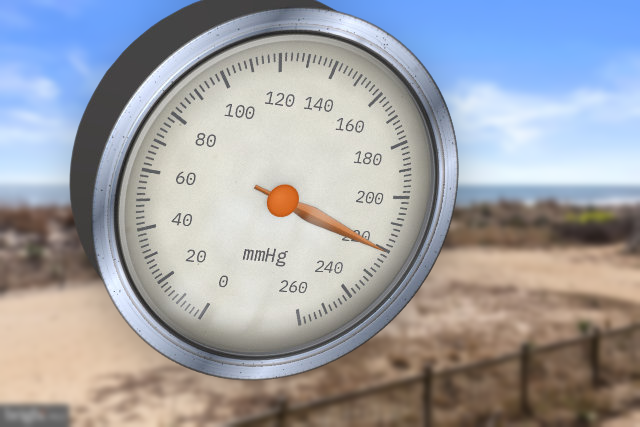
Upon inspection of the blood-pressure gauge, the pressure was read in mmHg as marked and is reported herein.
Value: 220 mmHg
